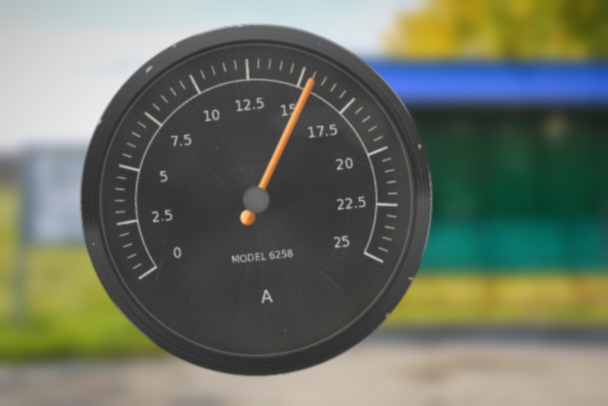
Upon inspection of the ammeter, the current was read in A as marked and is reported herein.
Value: 15.5 A
